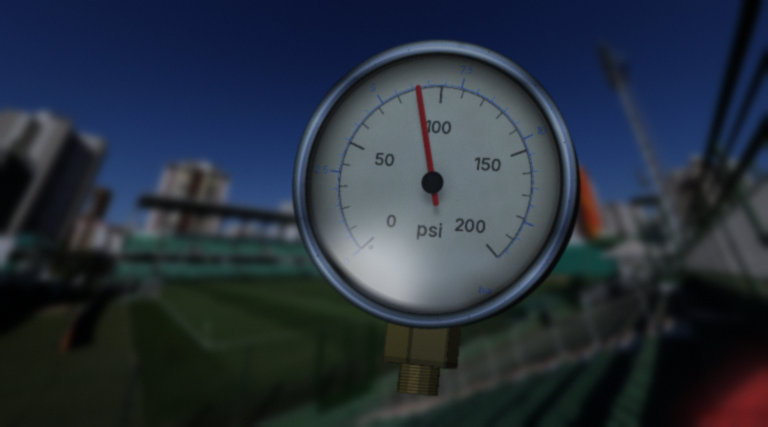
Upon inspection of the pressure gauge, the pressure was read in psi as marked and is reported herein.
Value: 90 psi
